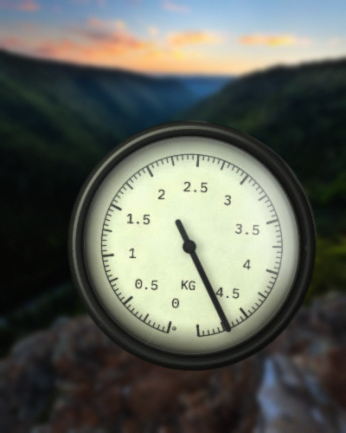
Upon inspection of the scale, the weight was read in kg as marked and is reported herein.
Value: 4.7 kg
